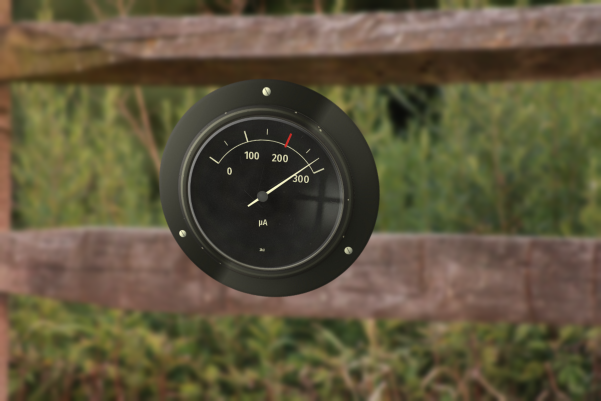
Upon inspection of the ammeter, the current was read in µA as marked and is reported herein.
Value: 275 µA
